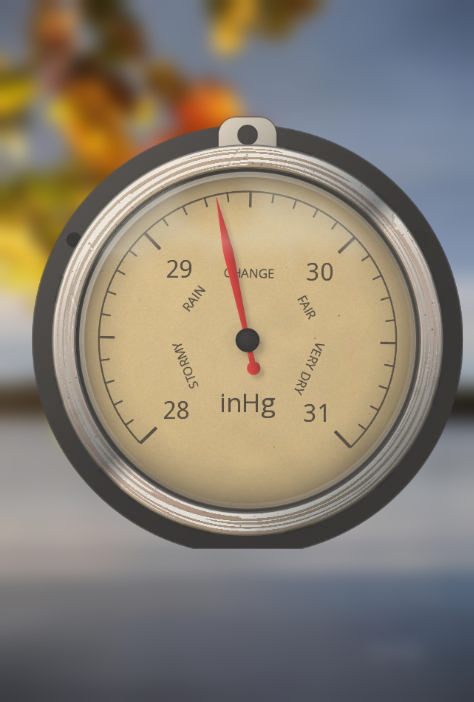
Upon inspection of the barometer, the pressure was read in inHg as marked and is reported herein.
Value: 29.35 inHg
